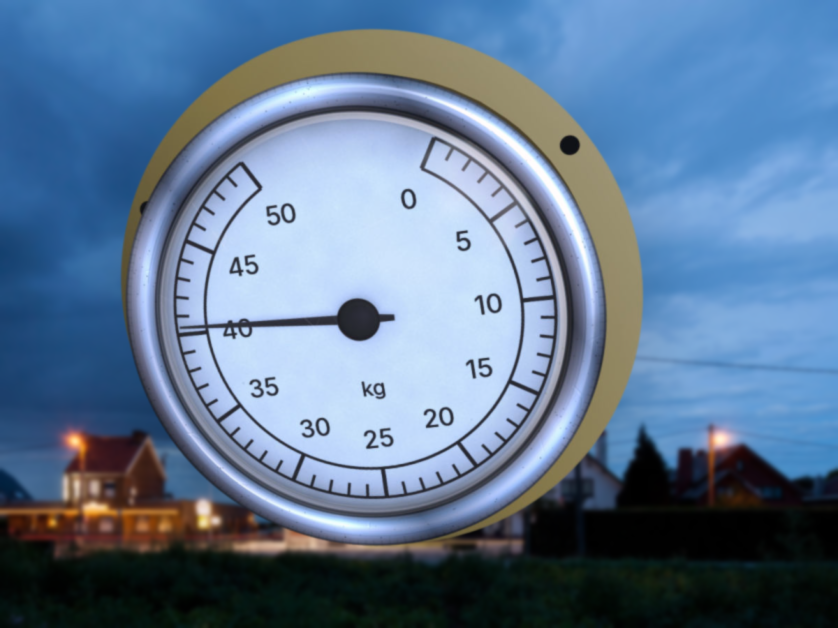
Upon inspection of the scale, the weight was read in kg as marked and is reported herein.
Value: 40.5 kg
